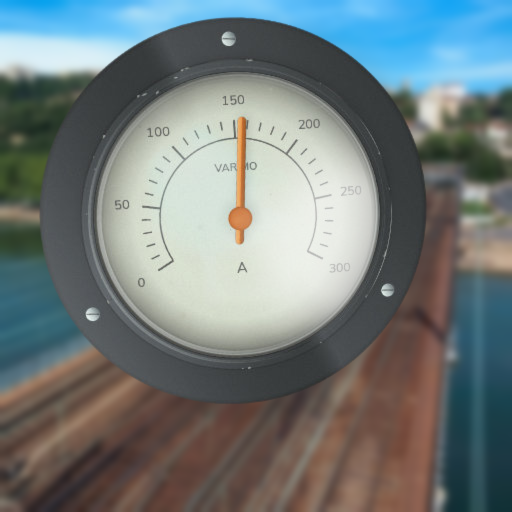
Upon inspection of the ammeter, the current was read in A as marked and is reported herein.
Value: 155 A
